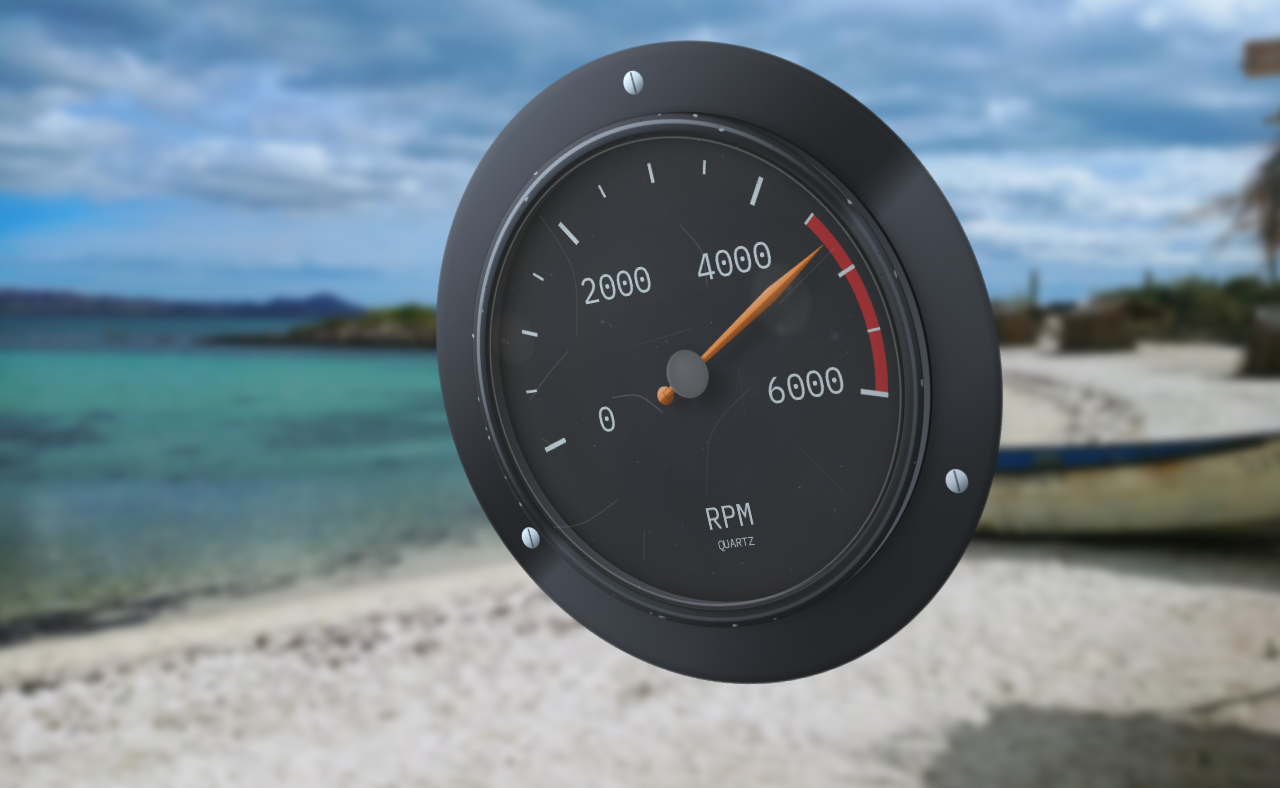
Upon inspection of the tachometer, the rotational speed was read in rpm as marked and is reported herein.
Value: 4750 rpm
